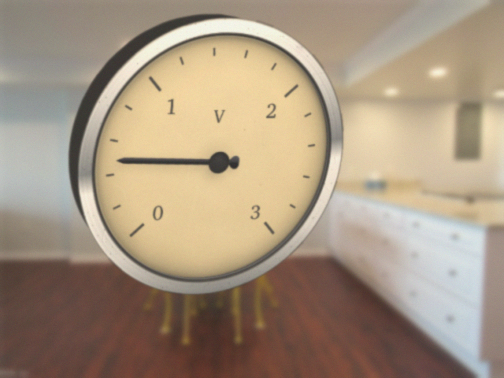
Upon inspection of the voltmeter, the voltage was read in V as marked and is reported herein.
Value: 0.5 V
